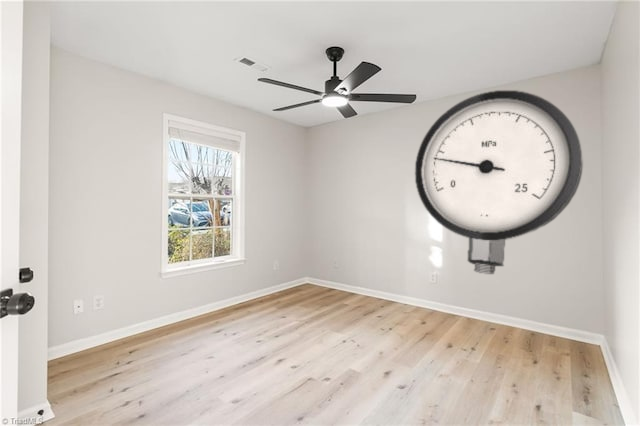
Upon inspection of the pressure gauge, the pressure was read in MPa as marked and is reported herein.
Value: 4 MPa
